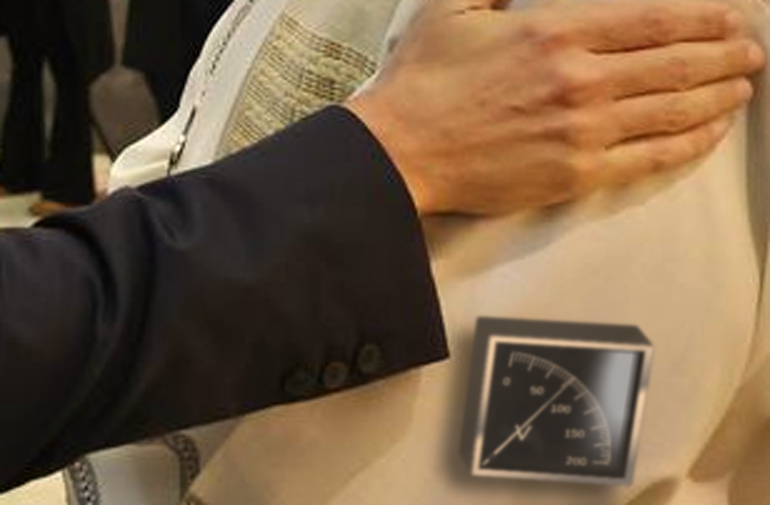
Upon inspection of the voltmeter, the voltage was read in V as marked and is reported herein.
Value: 75 V
